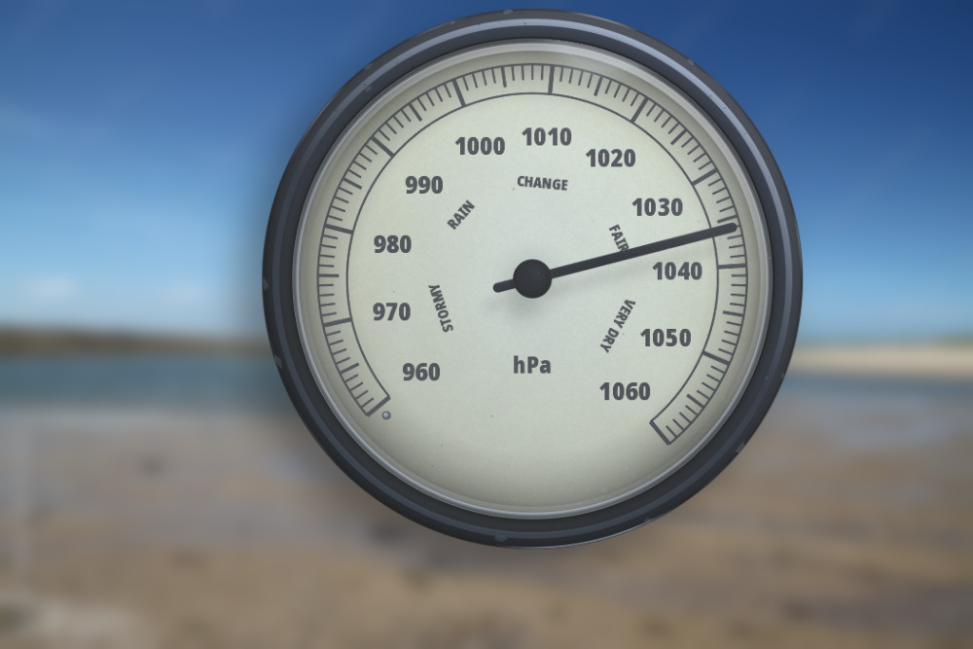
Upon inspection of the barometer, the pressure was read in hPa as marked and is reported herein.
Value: 1036 hPa
